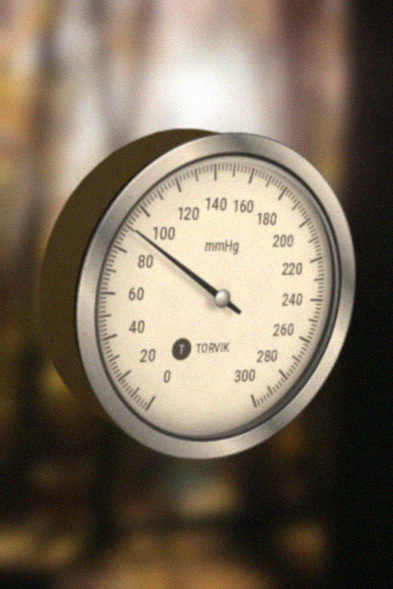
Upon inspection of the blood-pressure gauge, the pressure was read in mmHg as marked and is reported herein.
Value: 90 mmHg
